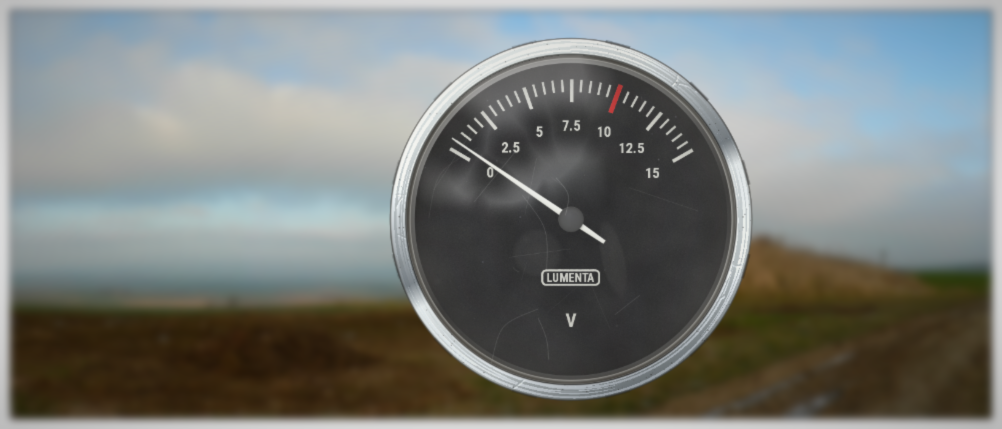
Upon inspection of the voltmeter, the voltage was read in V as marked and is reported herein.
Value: 0.5 V
